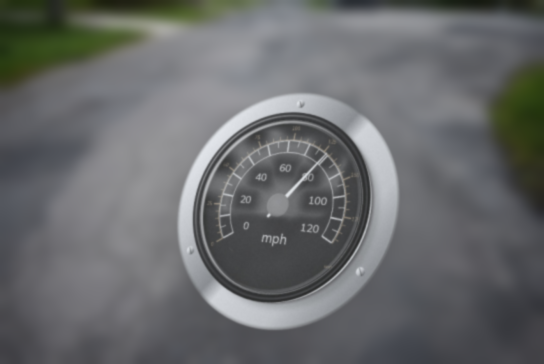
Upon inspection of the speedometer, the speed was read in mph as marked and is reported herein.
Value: 80 mph
